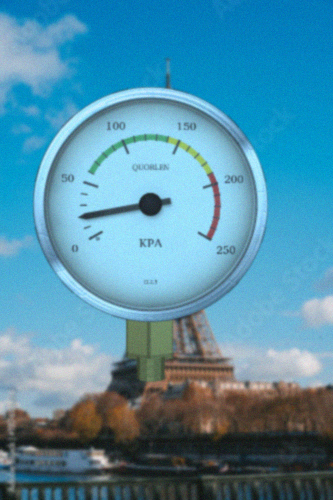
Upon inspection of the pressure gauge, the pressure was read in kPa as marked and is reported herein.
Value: 20 kPa
